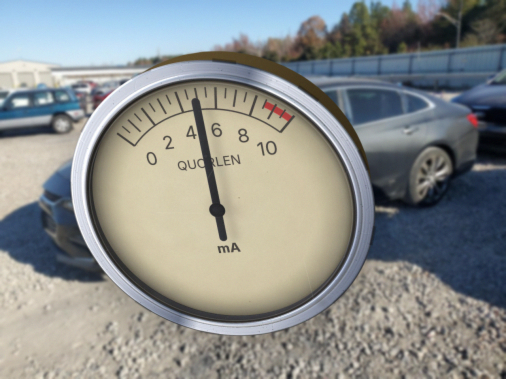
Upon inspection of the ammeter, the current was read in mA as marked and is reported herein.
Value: 5 mA
